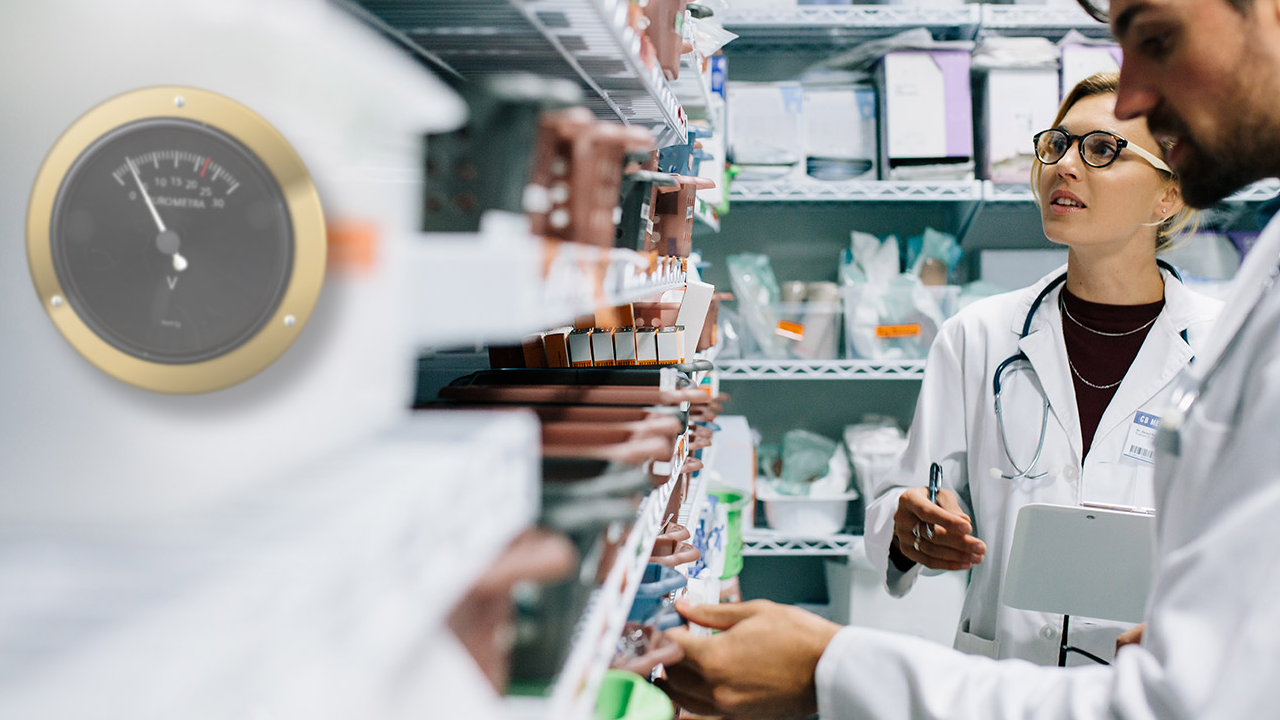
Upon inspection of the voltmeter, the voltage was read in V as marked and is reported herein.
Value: 5 V
